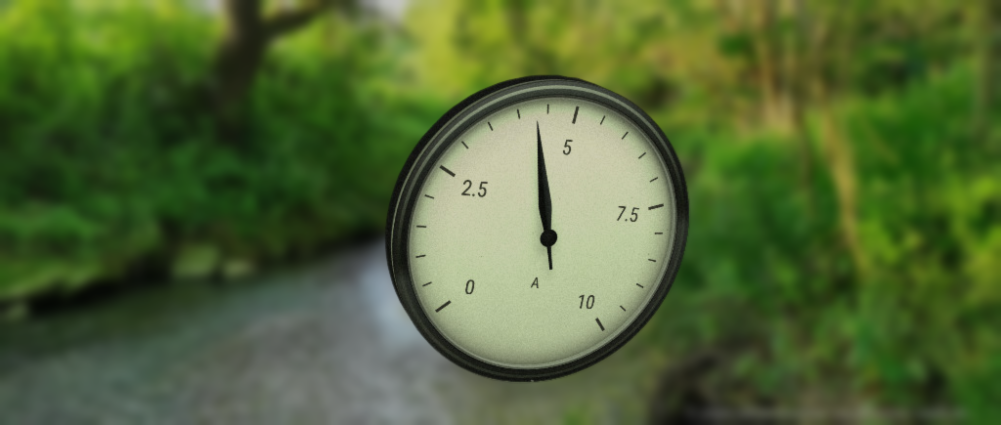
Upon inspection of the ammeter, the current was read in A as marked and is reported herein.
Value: 4.25 A
